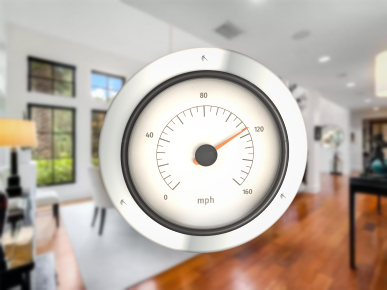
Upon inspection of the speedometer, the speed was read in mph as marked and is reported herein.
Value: 115 mph
